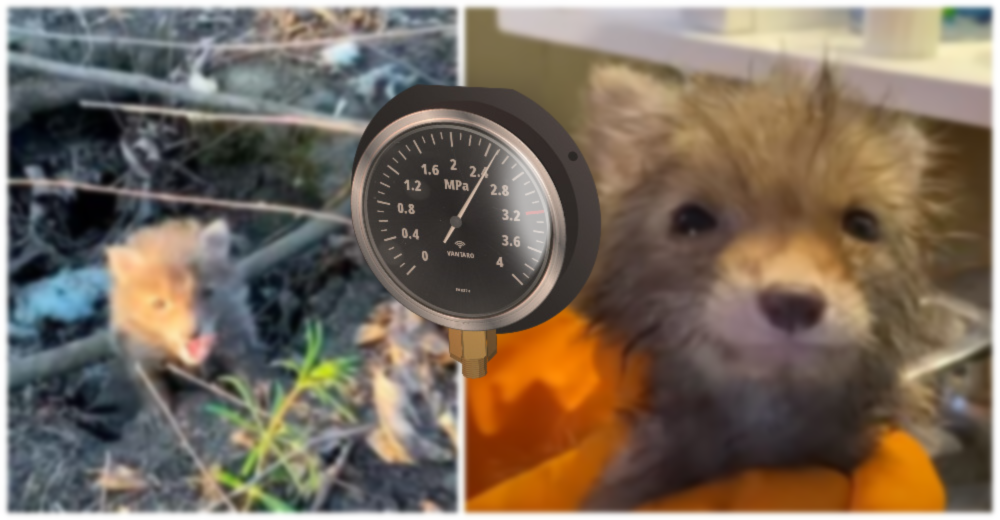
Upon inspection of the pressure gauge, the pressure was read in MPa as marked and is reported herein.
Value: 2.5 MPa
